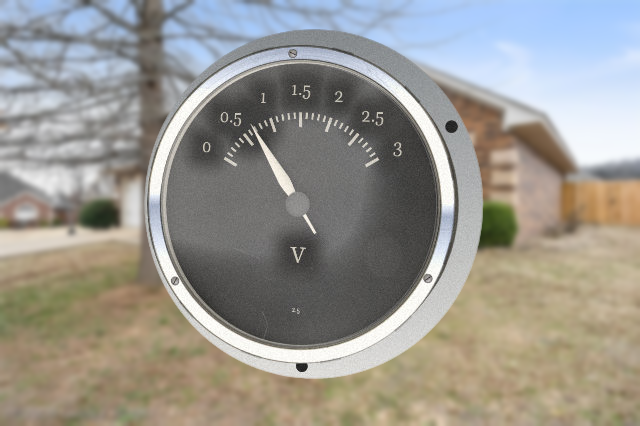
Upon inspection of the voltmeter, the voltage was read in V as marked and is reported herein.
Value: 0.7 V
